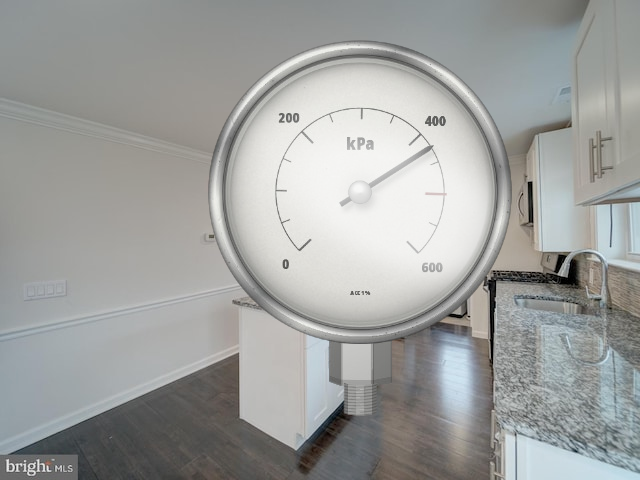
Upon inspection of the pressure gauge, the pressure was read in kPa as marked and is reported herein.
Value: 425 kPa
